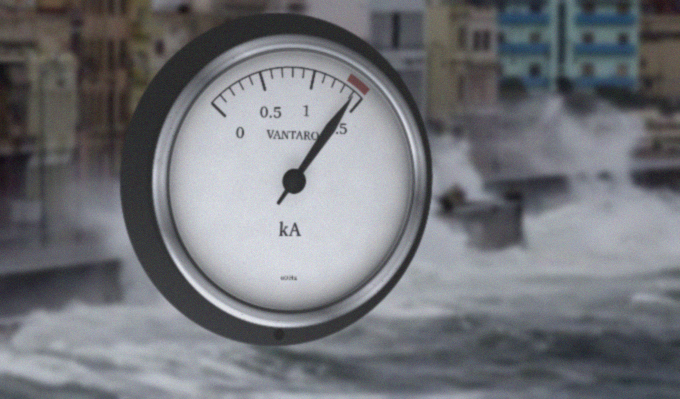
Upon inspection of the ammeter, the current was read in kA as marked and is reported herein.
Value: 1.4 kA
